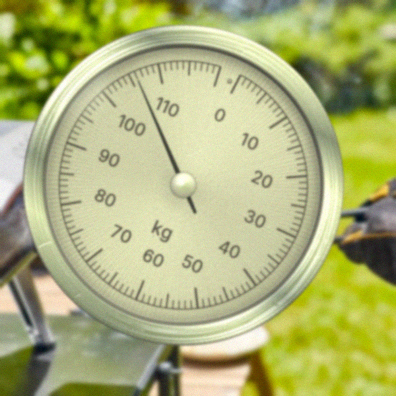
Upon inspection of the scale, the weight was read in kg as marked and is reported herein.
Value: 106 kg
